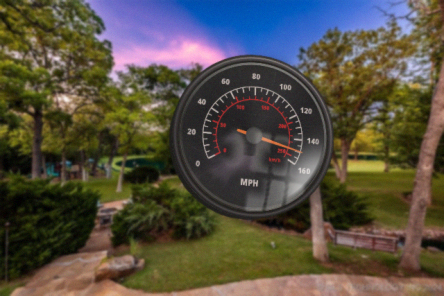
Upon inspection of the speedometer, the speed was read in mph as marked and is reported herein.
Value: 150 mph
